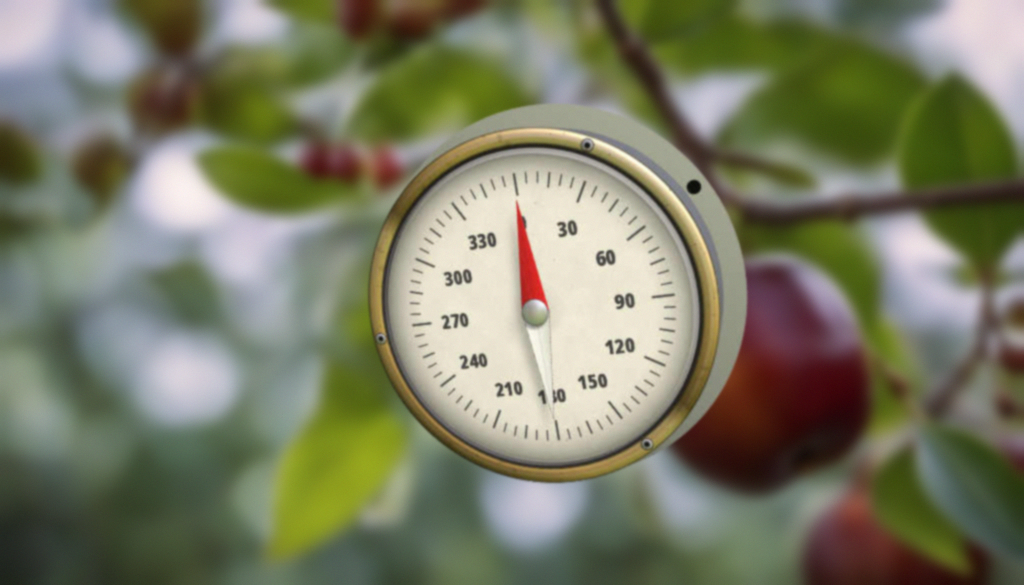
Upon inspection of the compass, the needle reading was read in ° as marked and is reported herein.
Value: 0 °
